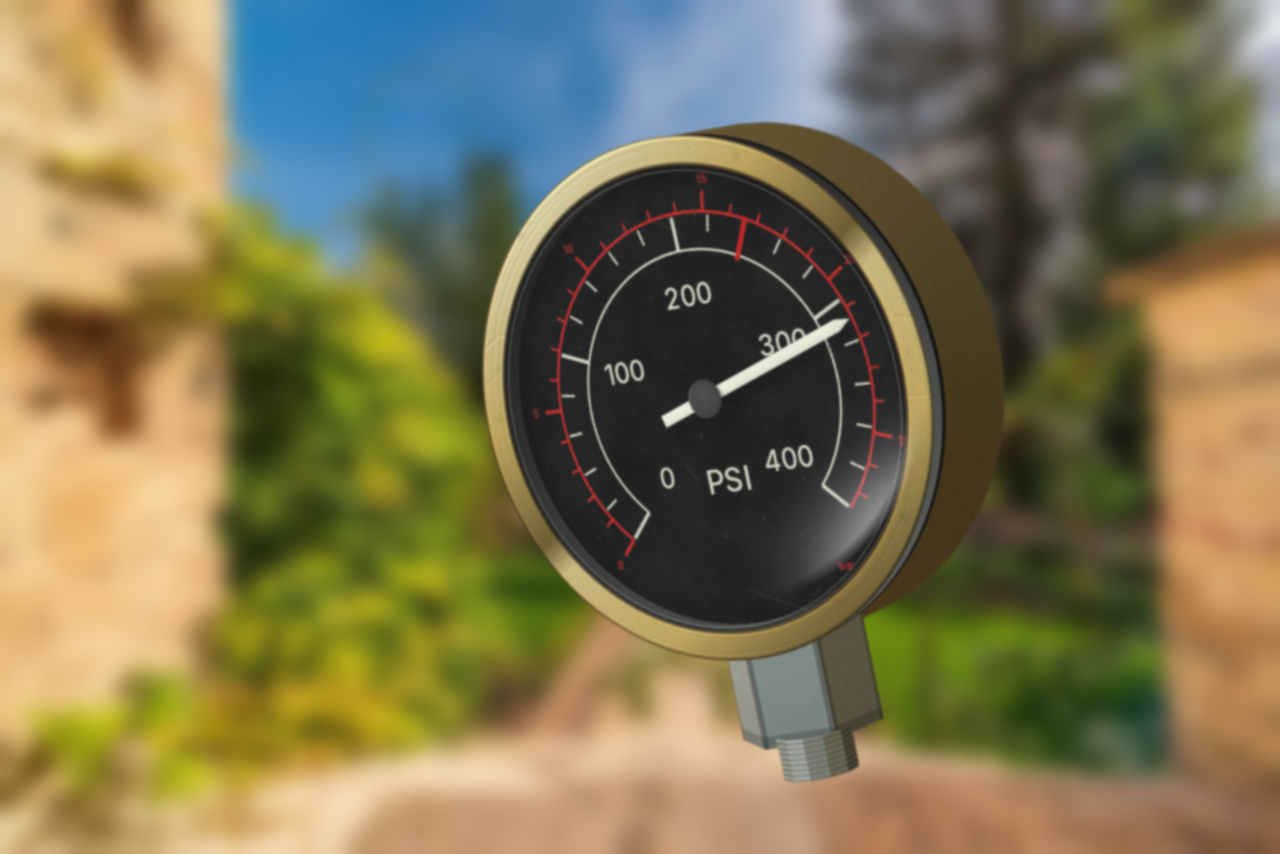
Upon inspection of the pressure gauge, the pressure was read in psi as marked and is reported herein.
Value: 310 psi
